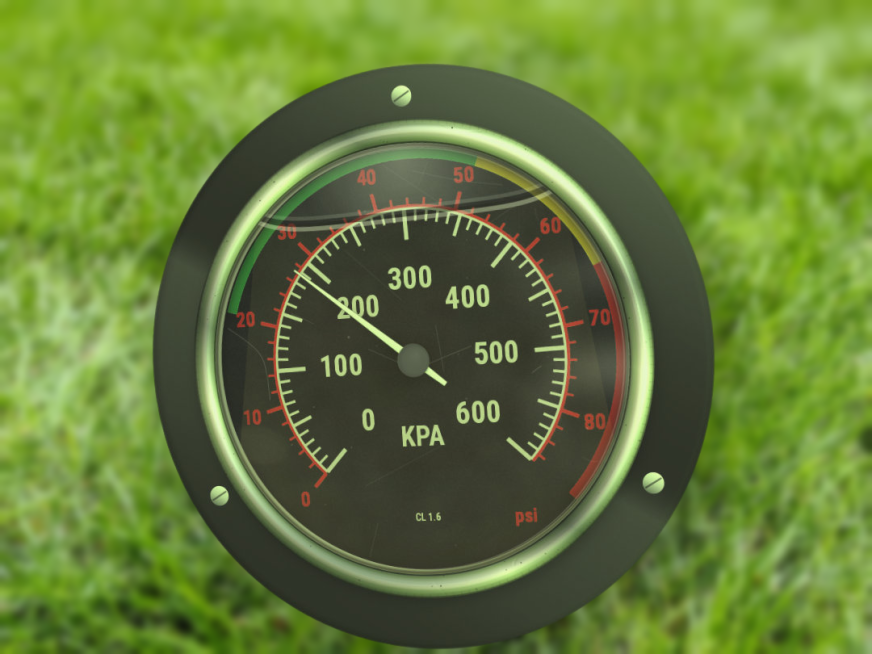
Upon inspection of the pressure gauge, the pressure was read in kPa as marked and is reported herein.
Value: 190 kPa
